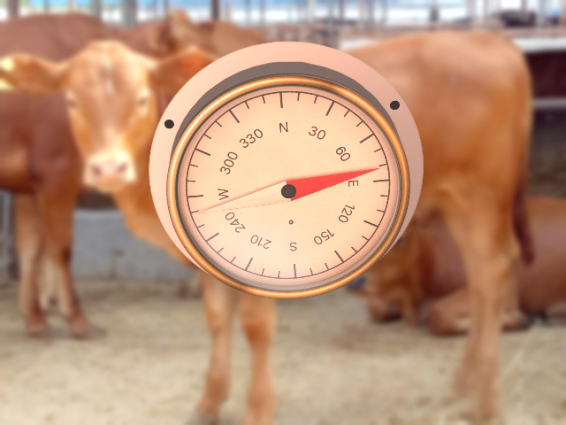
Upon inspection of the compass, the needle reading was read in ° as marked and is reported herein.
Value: 80 °
